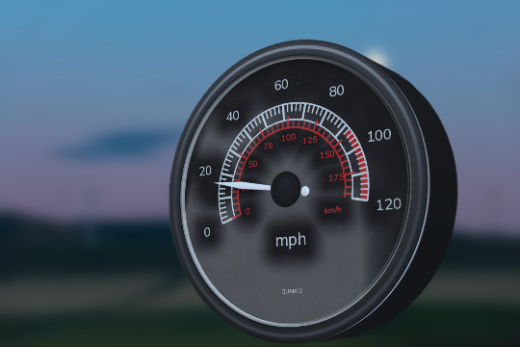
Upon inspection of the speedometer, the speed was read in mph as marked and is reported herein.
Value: 16 mph
